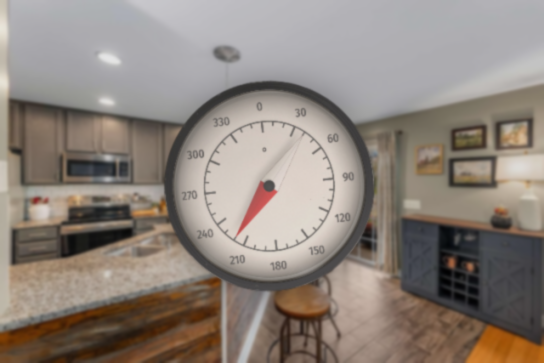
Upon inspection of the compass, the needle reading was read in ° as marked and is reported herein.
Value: 220 °
